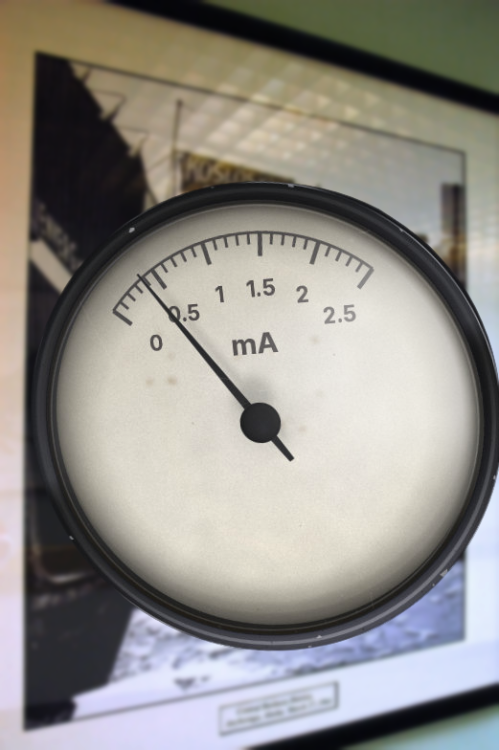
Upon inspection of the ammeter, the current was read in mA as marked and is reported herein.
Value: 0.4 mA
